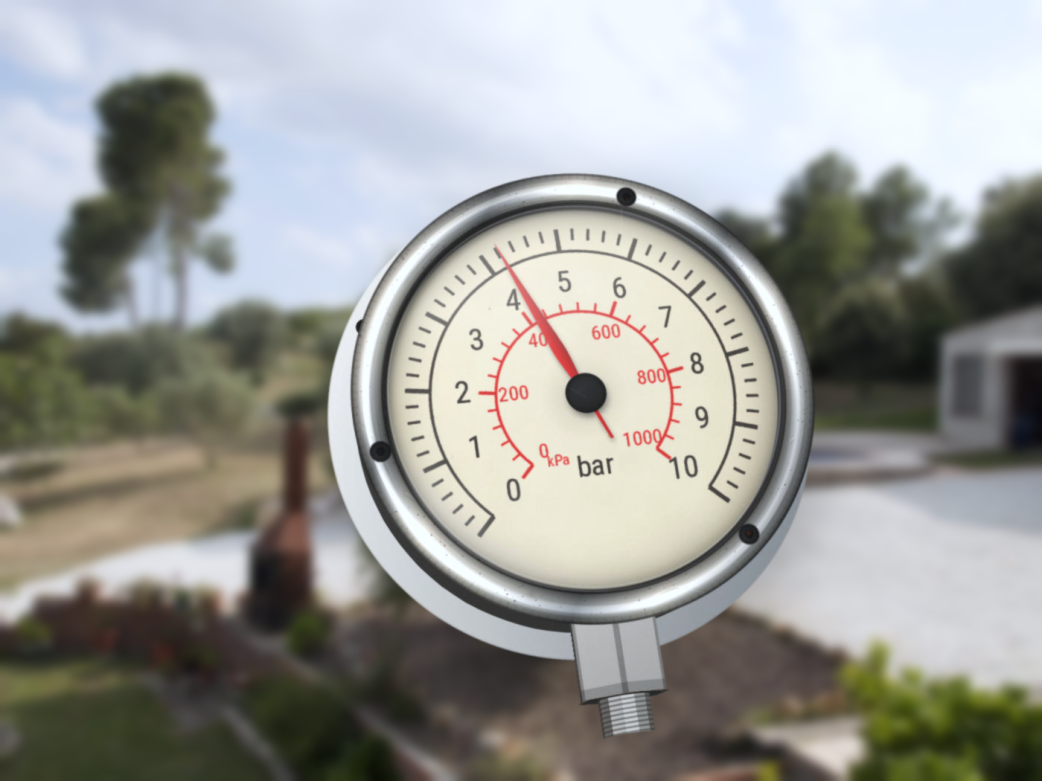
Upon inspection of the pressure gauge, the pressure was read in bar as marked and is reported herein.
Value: 4.2 bar
